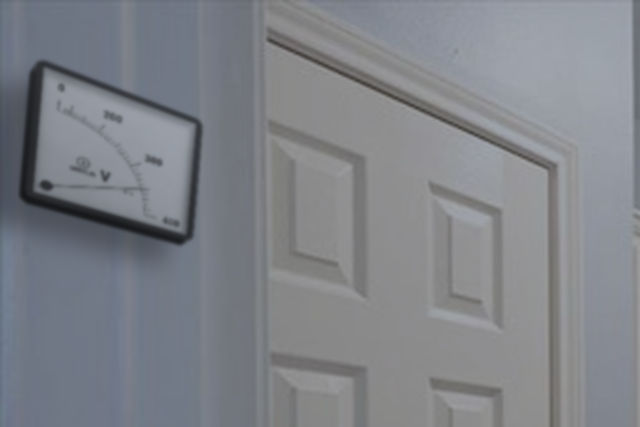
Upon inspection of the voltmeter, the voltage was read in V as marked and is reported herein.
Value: 350 V
